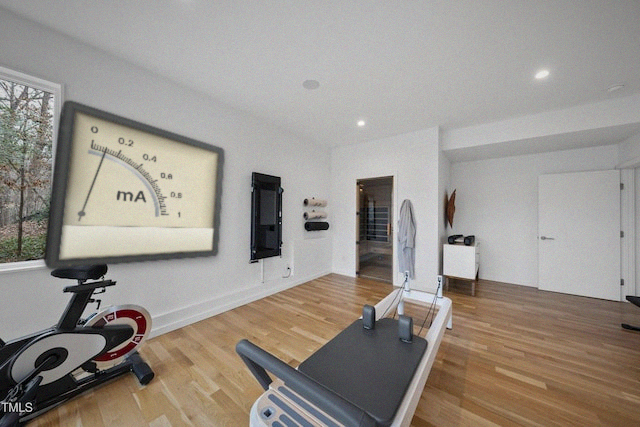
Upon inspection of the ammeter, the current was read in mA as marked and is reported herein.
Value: 0.1 mA
